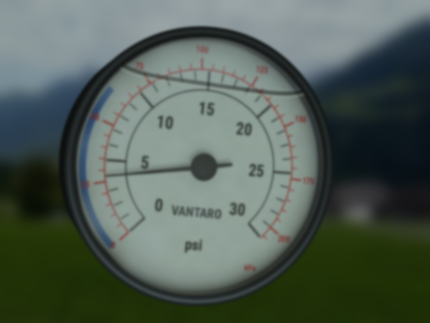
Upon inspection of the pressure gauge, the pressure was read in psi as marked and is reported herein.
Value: 4 psi
